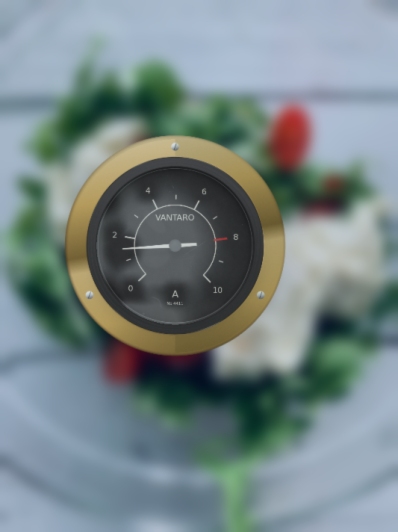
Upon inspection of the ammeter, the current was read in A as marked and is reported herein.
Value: 1.5 A
